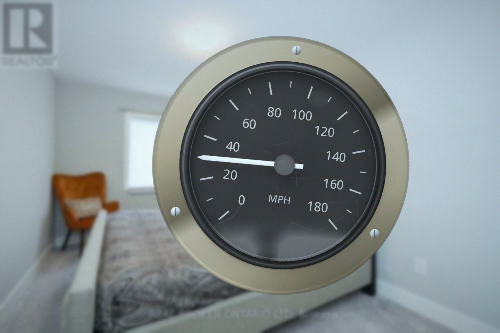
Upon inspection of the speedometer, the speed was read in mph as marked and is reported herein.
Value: 30 mph
